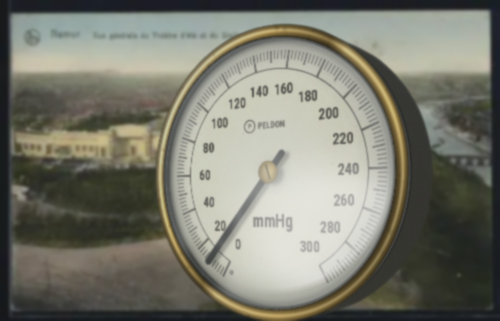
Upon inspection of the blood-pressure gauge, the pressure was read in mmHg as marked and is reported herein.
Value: 10 mmHg
